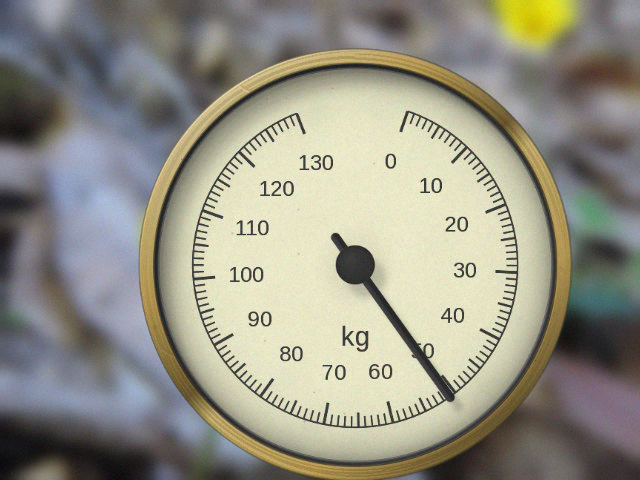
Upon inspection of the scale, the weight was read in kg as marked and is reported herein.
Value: 51 kg
